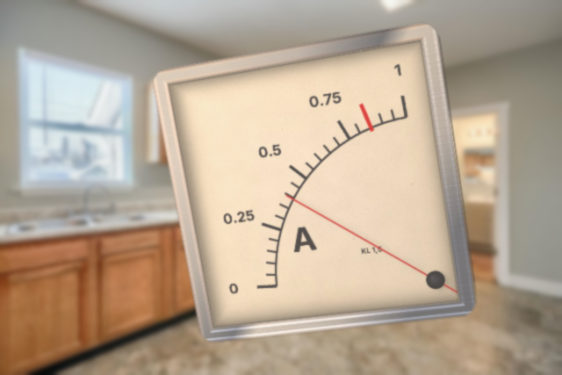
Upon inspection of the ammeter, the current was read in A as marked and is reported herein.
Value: 0.4 A
